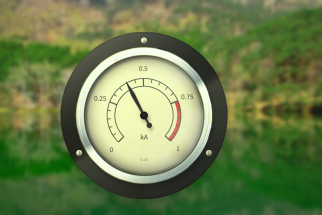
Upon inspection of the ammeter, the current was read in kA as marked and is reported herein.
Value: 0.4 kA
